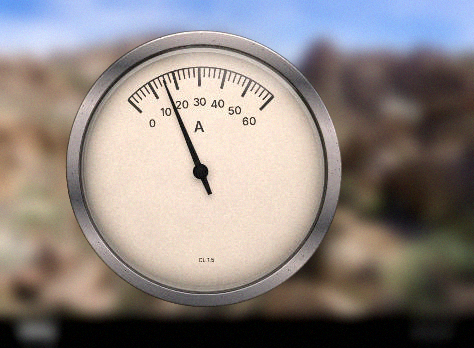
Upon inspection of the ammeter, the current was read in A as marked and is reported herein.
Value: 16 A
